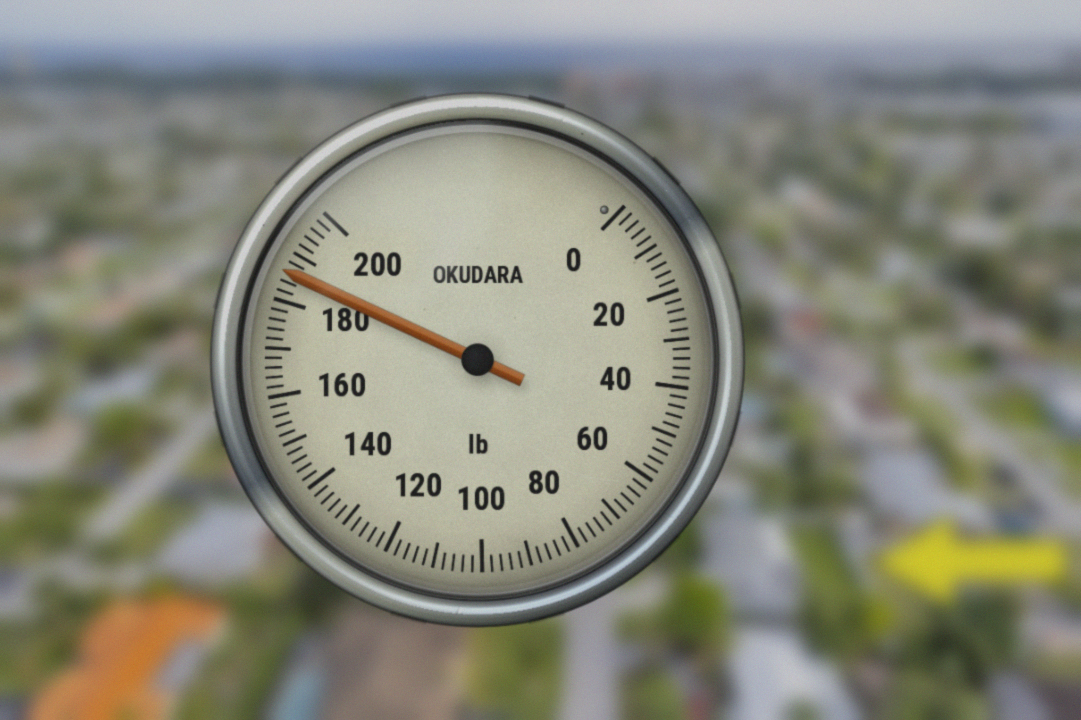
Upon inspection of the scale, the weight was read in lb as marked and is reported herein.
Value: 186 lb
